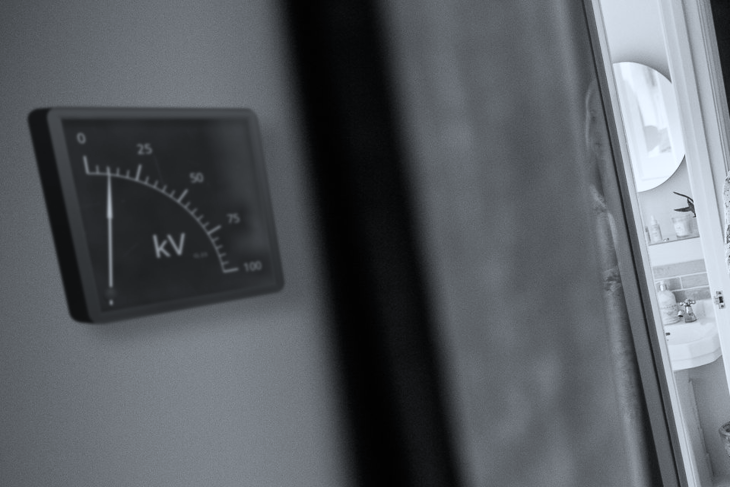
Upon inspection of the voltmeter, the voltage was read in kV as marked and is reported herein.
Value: 10 kV
